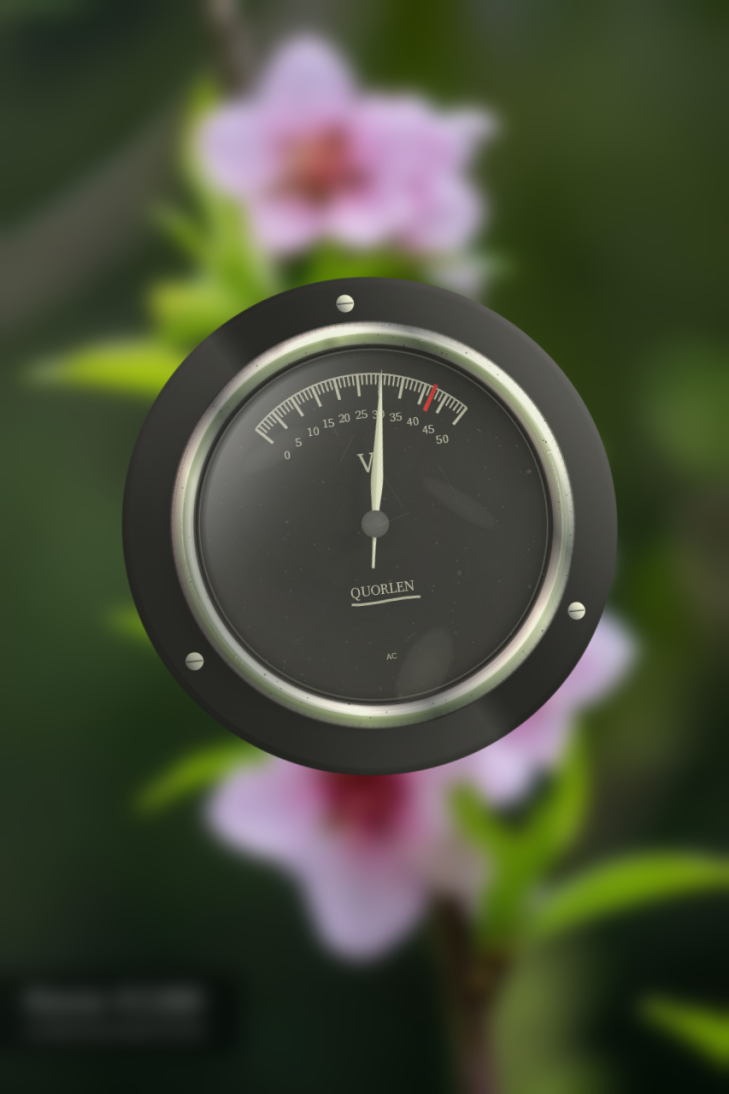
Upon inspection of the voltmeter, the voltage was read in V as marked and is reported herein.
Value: 30 V
